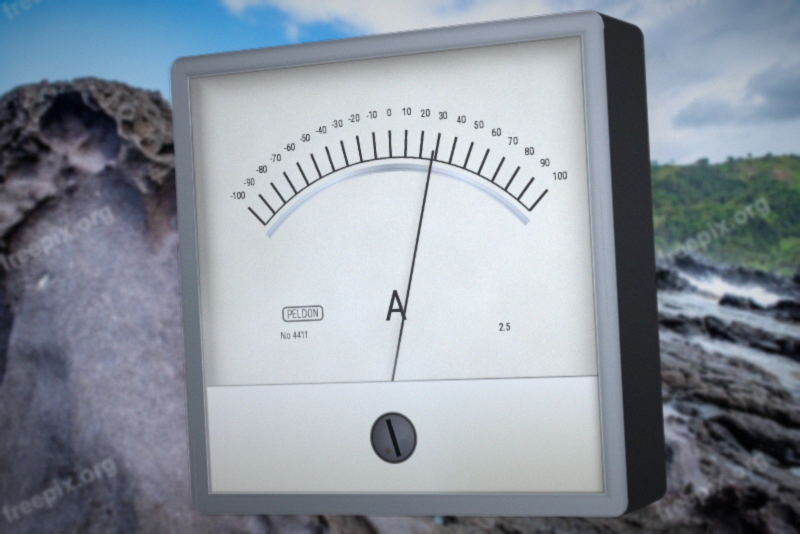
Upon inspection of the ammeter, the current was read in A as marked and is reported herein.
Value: 30 A
